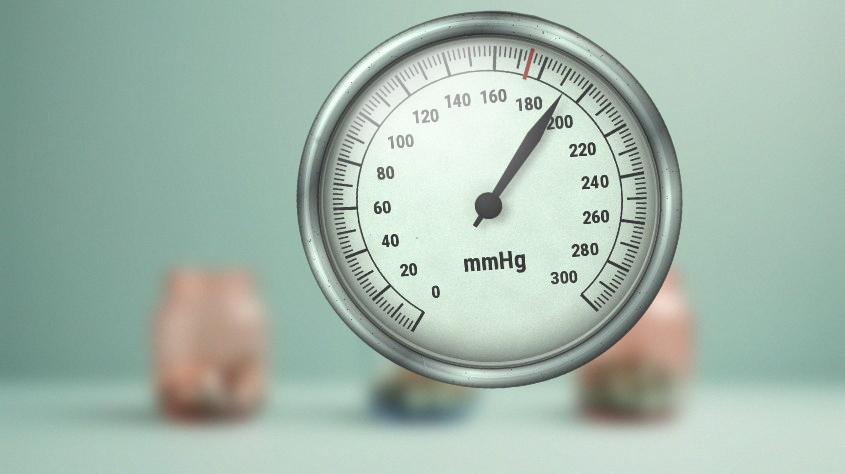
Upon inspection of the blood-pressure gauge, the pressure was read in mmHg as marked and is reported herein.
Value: 192 mmHg
